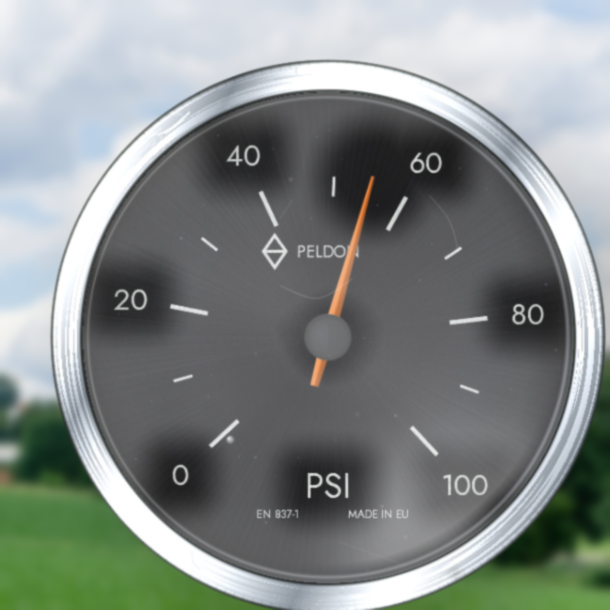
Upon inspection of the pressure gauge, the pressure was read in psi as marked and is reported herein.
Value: 55 psi
